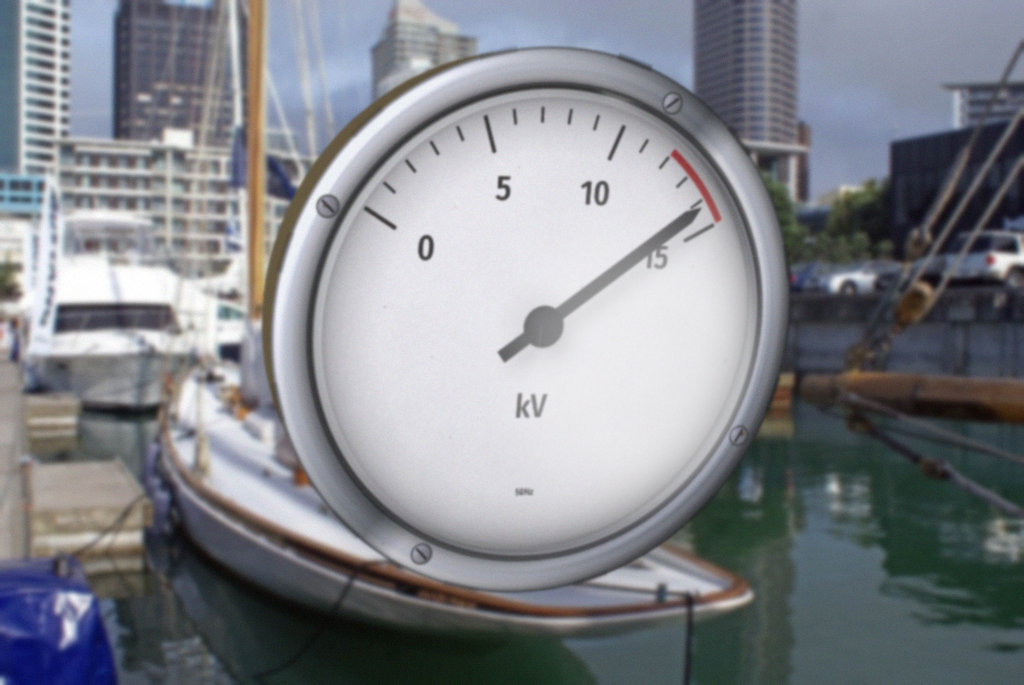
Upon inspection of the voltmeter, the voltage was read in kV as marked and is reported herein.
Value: 14 kV
